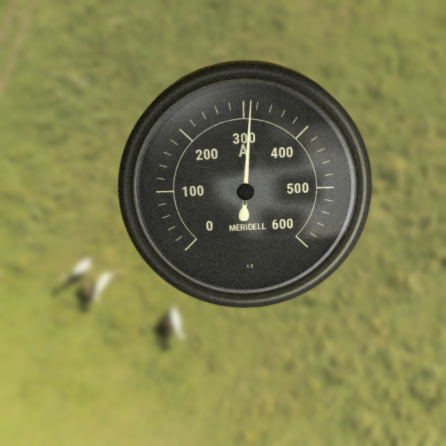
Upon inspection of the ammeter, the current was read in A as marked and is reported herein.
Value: 310 A
